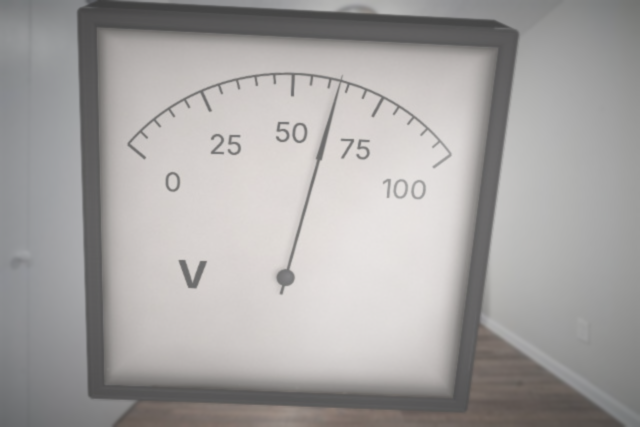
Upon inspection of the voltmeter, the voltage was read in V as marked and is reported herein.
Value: 62.5 V
